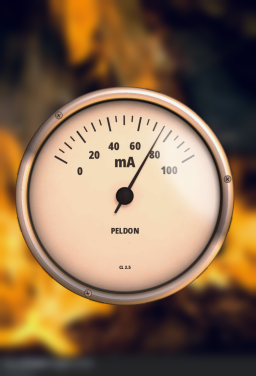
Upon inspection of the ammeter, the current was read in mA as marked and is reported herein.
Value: 75 mA
